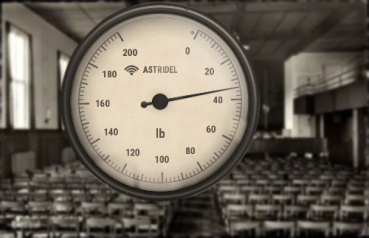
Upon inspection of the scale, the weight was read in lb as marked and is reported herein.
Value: 34 lb
